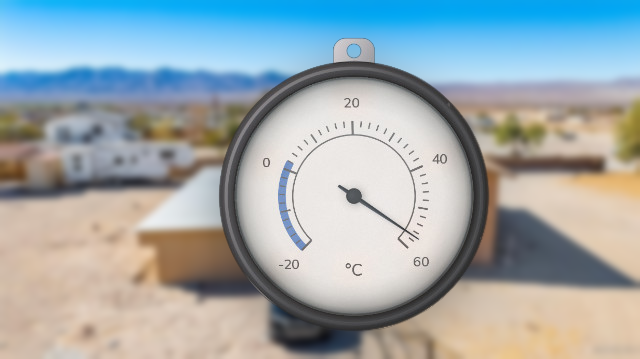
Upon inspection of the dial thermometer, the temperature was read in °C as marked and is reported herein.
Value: 57 °C
